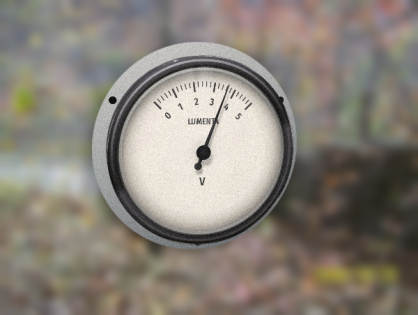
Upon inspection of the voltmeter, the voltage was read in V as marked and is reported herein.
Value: 3.6 V
